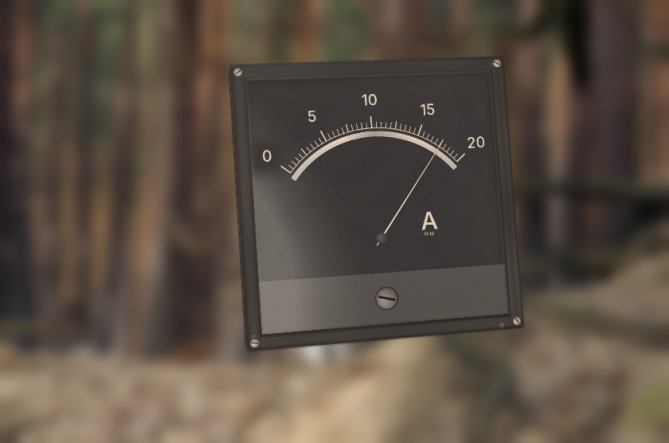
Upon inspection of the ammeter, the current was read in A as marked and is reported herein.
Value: 17.5 A
